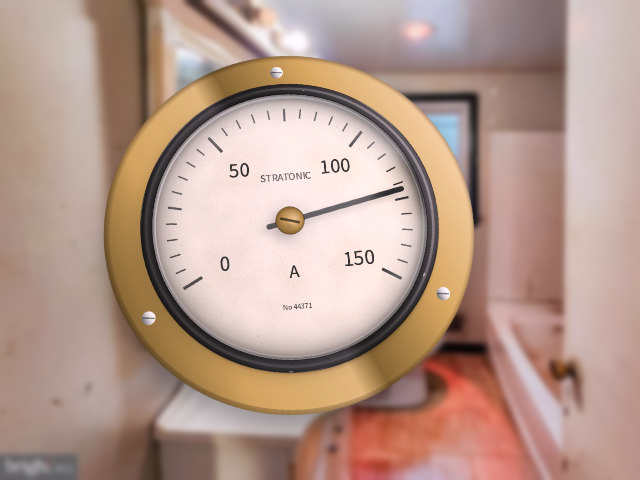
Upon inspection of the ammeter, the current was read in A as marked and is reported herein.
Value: 122.5 A
